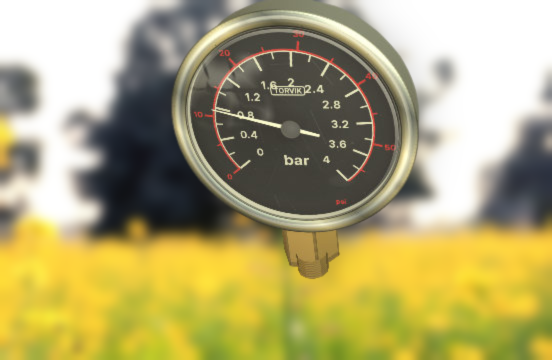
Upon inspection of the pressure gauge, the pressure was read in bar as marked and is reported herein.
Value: 0.8 bar
